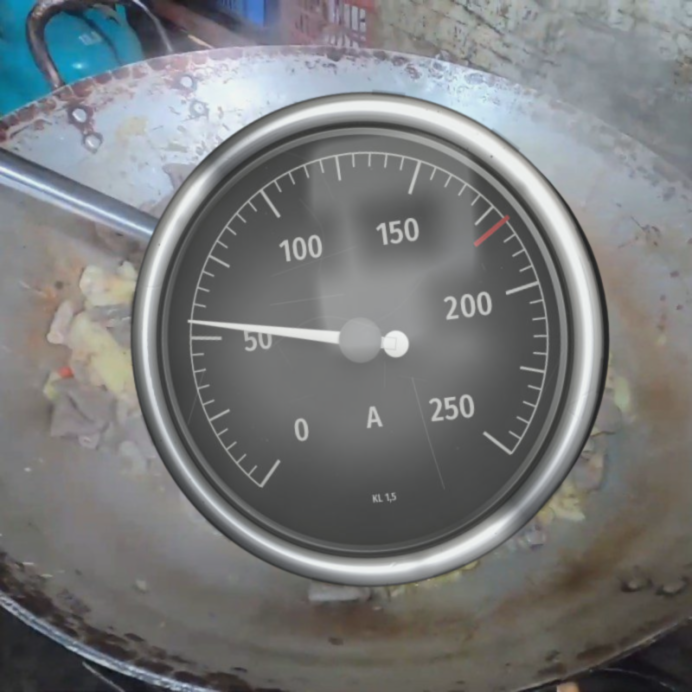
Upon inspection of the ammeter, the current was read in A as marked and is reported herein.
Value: 55 A
